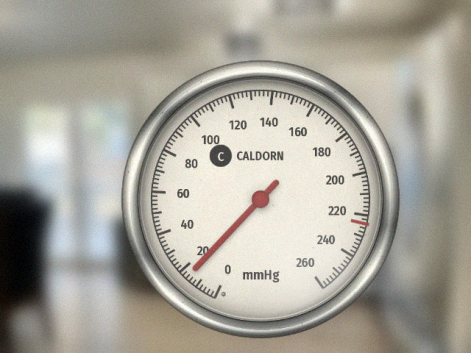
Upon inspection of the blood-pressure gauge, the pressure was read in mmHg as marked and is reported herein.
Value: 16 mmHg
